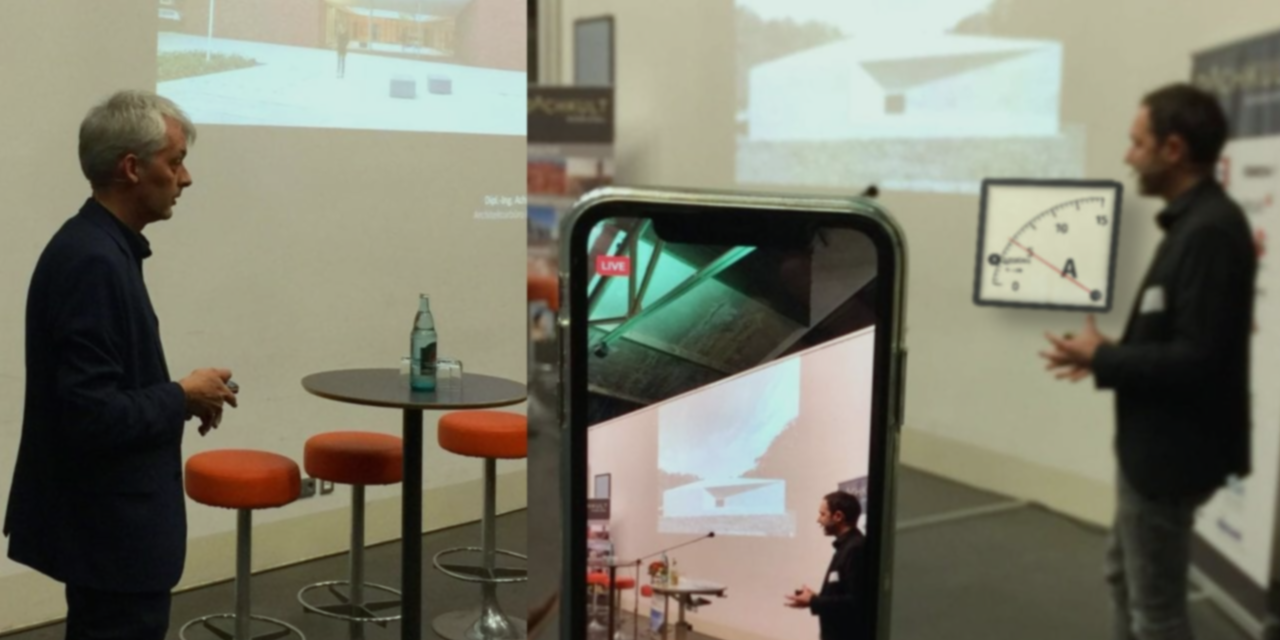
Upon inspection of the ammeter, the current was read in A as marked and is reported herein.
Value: 5 A
